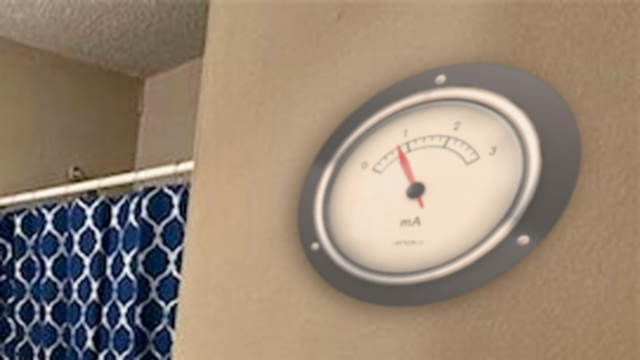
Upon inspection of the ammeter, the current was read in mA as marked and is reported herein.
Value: 0.8 mA
